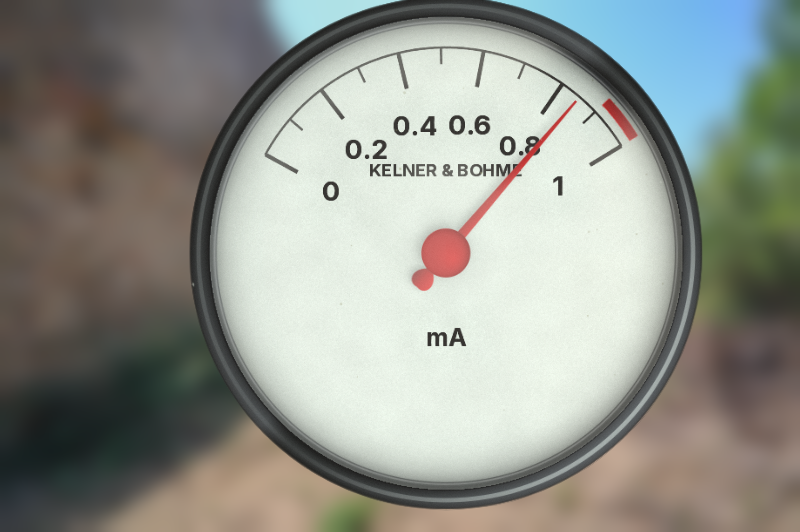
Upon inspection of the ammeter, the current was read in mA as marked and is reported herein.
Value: 0.85 mA
